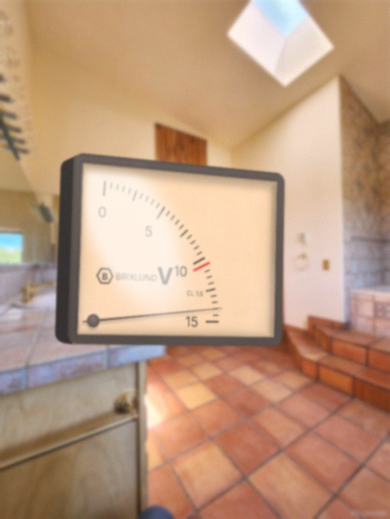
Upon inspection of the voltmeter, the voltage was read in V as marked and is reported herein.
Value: 14 V
